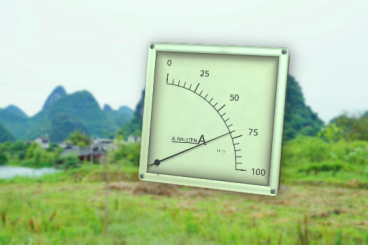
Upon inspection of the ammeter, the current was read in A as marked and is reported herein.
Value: 70 A
